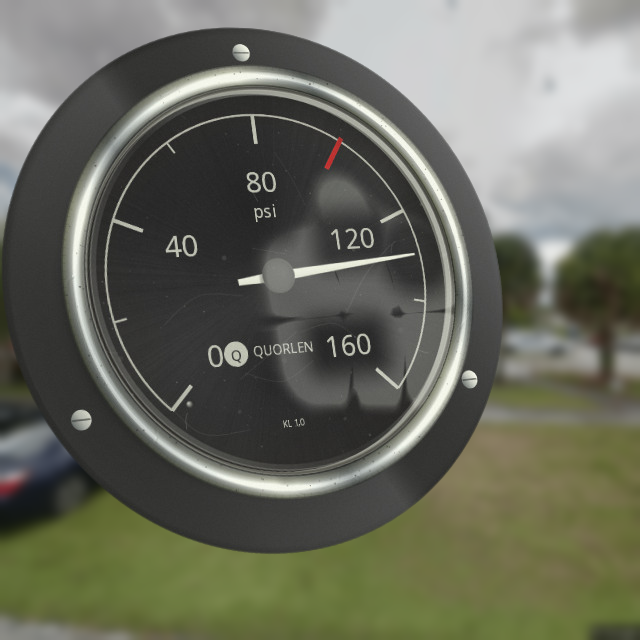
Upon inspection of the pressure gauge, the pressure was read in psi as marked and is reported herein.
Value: 130 psi
